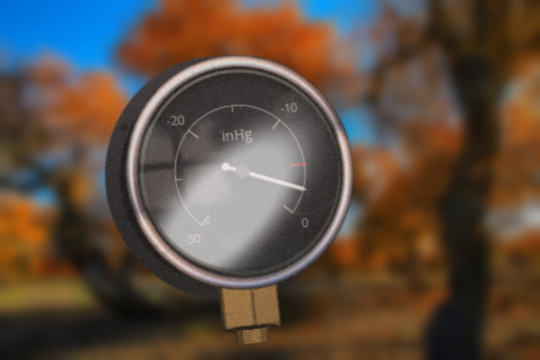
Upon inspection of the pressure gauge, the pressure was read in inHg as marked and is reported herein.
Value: -2.5 inHg
